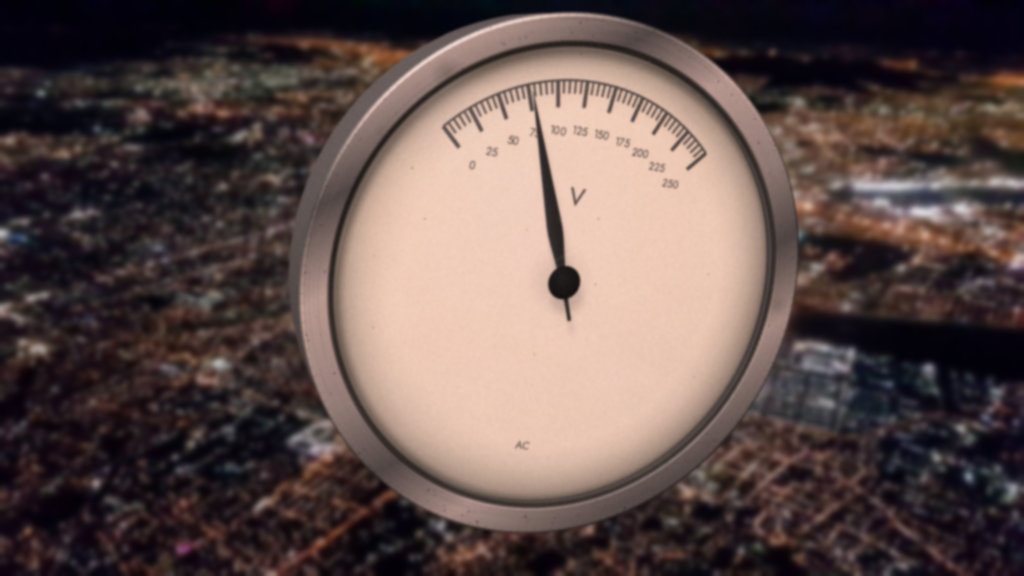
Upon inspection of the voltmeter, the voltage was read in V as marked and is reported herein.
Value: 75 V
